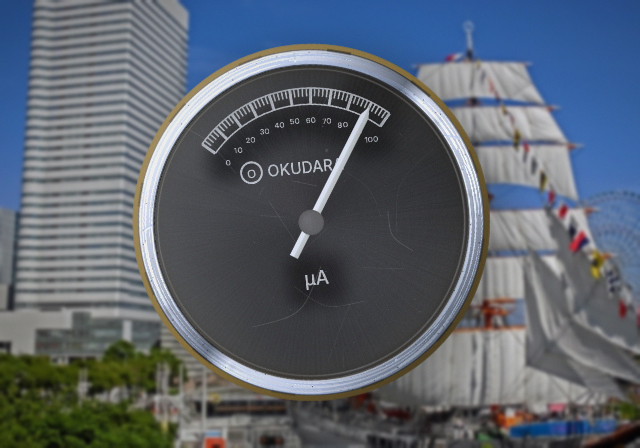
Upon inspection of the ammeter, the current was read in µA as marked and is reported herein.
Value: 90 µA
